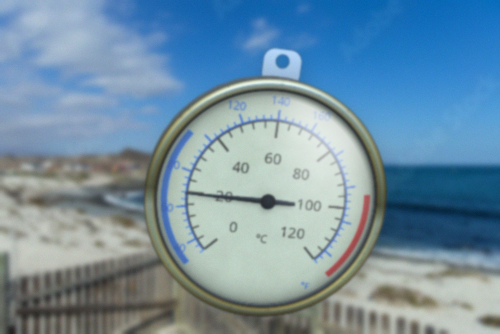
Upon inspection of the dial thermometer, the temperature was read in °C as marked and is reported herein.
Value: 20 °C
